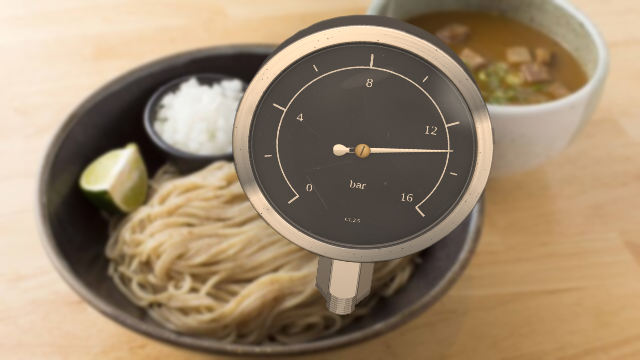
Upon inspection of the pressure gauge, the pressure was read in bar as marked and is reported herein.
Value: 13 bar
